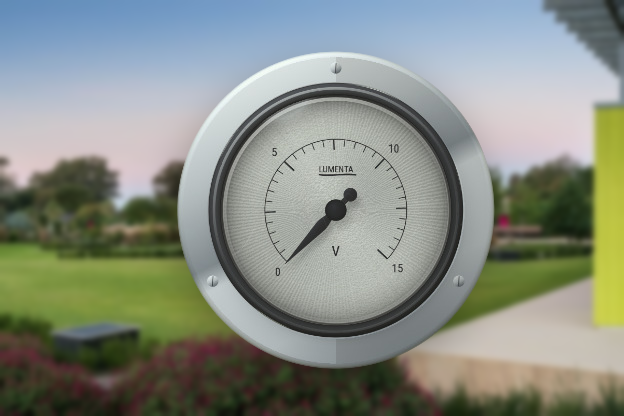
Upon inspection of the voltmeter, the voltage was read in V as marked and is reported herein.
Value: 0 V
